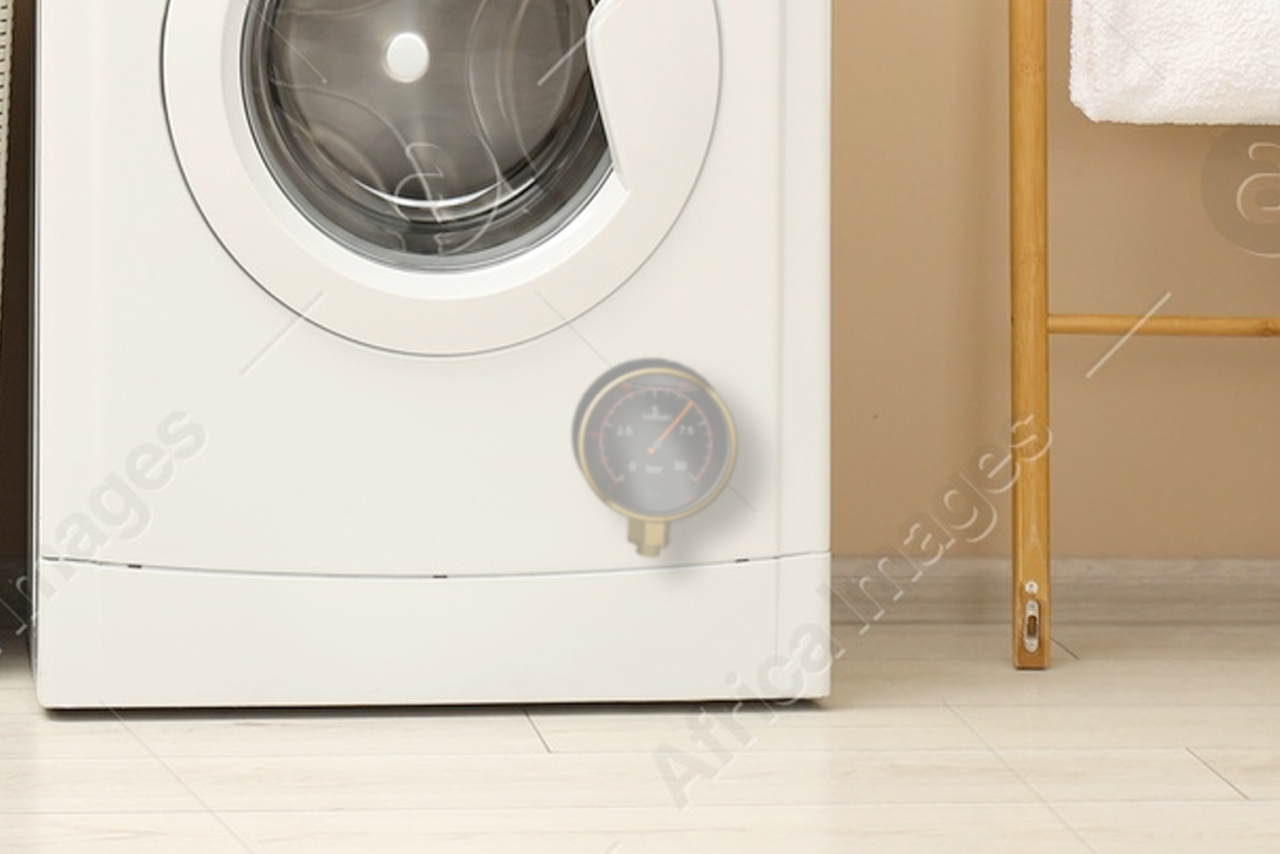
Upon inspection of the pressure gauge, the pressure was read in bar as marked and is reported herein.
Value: 6.5 bar
